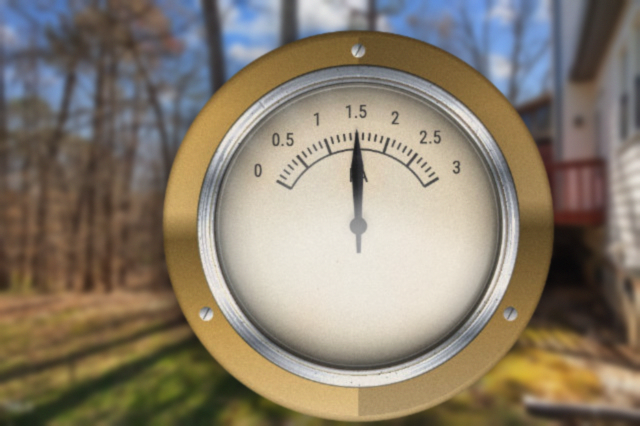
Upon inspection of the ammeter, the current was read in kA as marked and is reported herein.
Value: 1.5 kA
